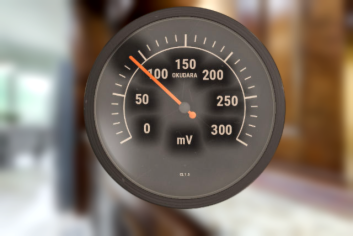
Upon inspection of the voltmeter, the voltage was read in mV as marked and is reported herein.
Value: 90 mV
